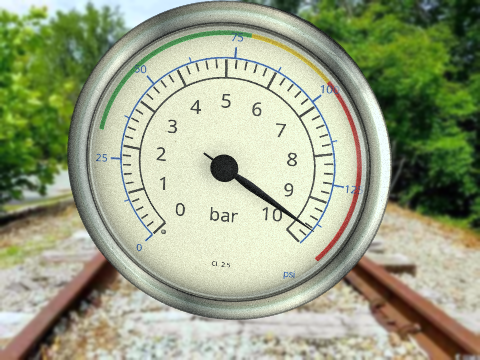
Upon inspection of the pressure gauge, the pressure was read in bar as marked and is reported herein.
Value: 9.6 bar
